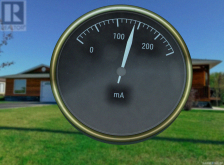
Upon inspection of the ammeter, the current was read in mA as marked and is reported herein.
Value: 140 mA
